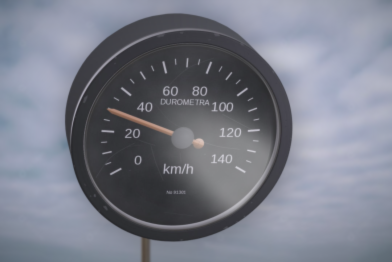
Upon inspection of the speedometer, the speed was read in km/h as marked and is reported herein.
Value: 30 km/h
